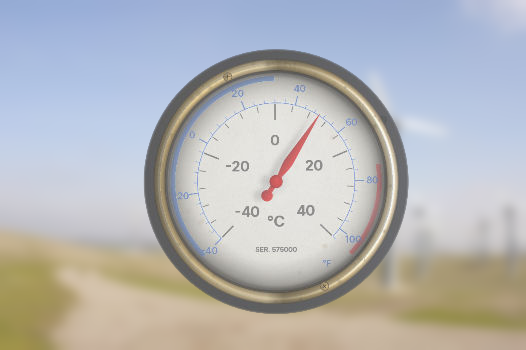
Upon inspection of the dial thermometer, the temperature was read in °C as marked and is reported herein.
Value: 10 °C
